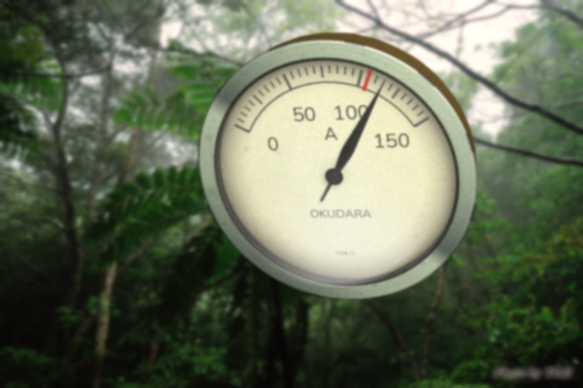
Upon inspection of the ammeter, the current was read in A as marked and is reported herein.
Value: 115 A
